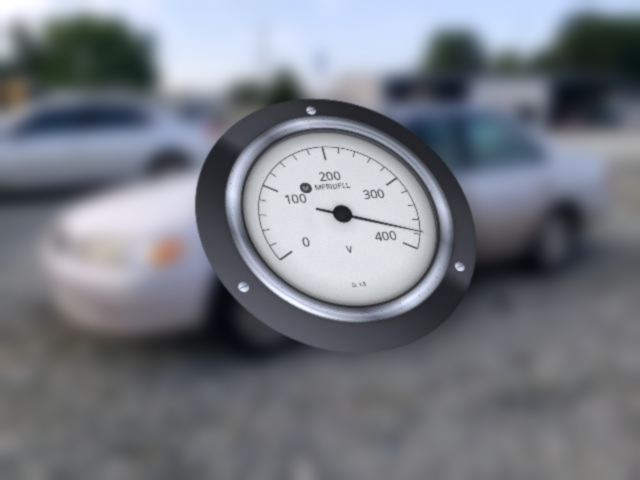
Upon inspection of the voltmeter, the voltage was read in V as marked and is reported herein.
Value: 380 V
